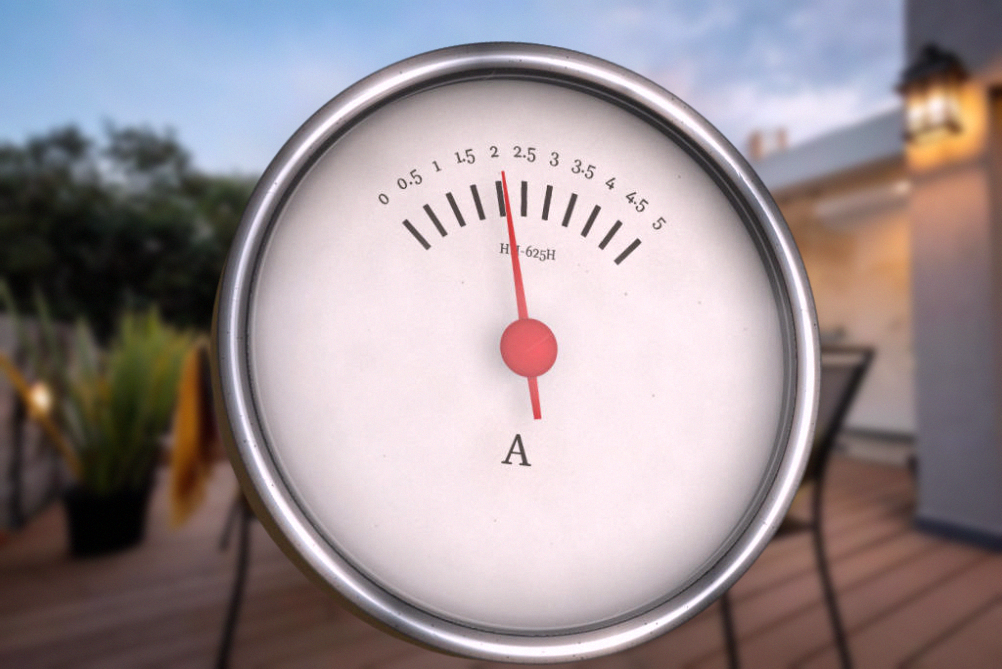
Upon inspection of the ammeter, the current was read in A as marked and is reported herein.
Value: 2 A
